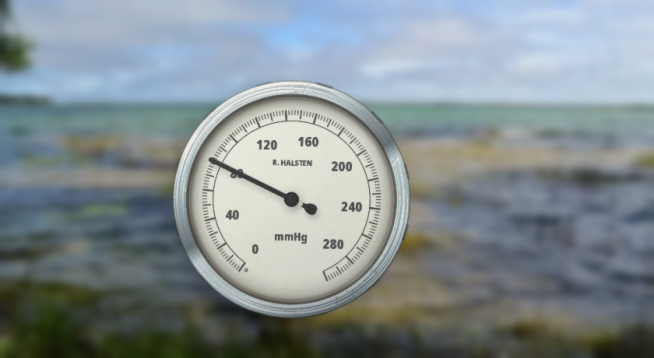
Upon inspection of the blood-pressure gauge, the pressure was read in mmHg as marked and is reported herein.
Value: 80 mmHg
